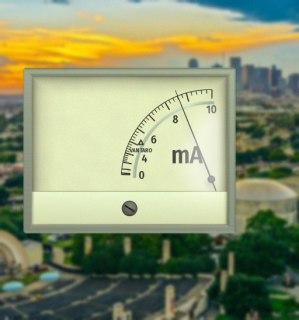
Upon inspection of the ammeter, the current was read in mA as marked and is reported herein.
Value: 8.6 mA
